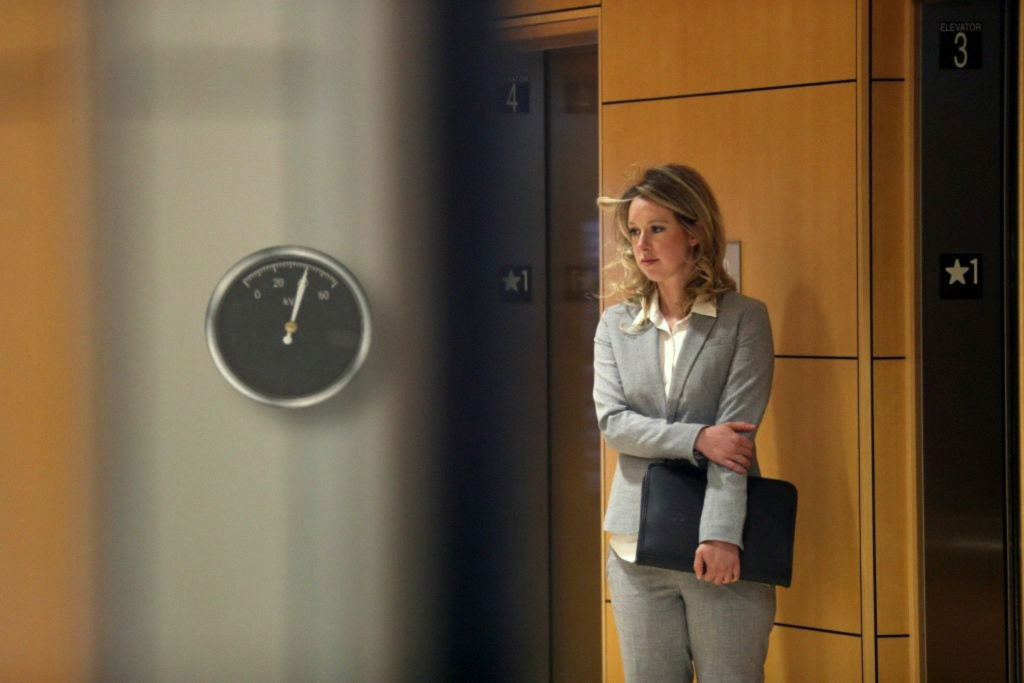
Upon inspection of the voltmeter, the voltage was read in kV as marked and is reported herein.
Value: 40 kV
